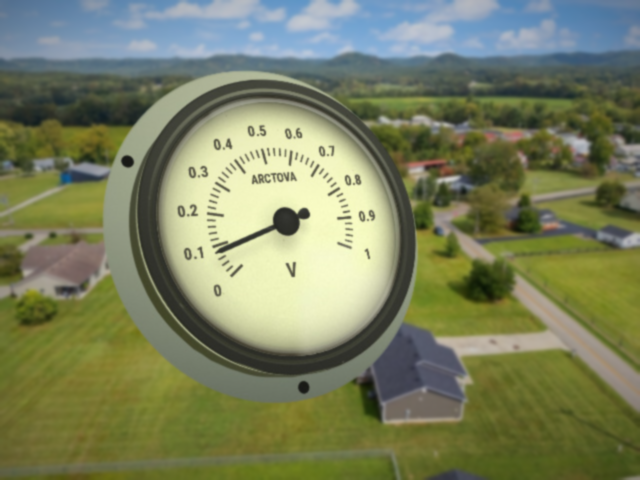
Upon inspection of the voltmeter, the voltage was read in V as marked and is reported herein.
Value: 0.08 V
